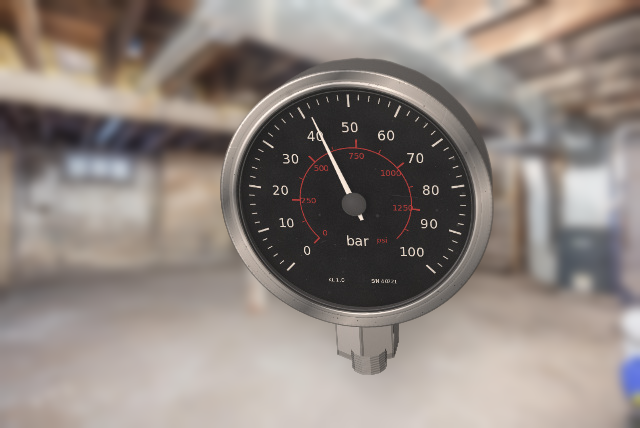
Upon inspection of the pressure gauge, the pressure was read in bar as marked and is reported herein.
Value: 42 bar
